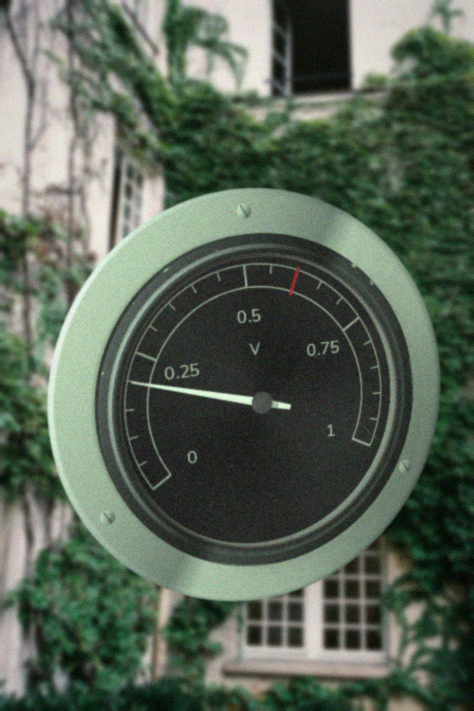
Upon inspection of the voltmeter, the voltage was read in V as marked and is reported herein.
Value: 0.2 V
